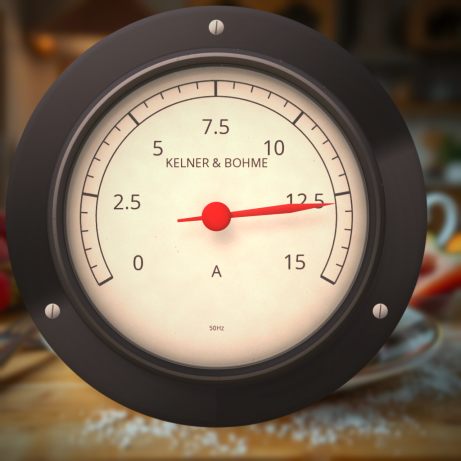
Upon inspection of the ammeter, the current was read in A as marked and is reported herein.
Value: 12.75 A
